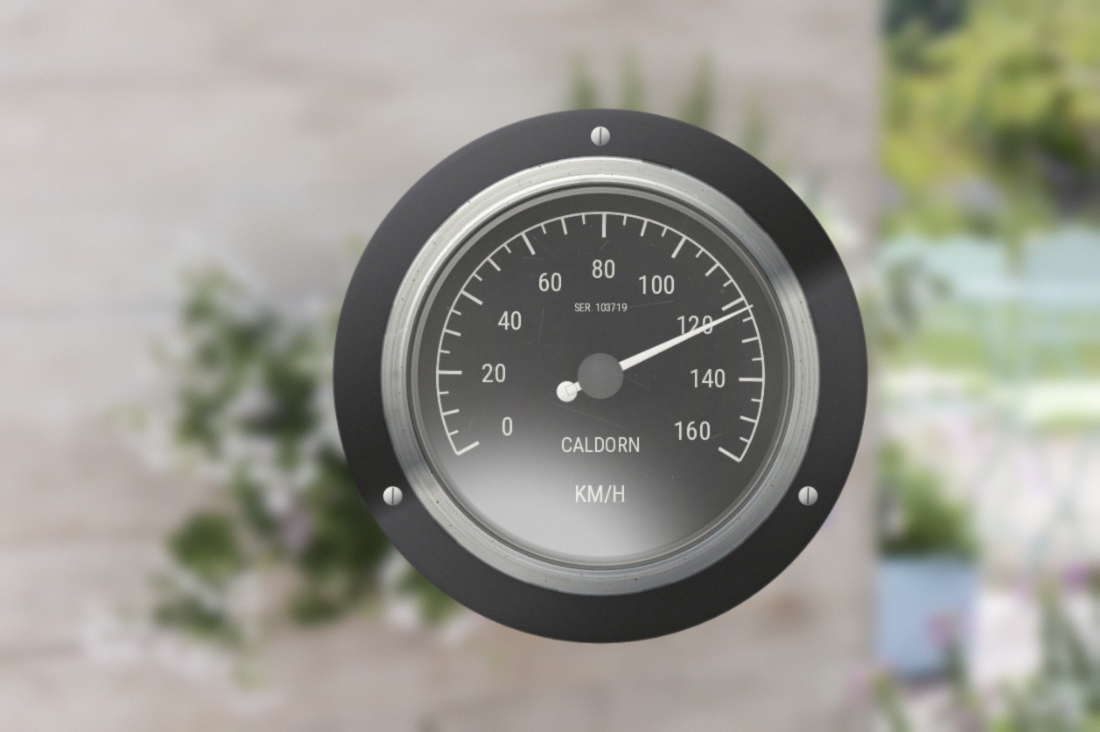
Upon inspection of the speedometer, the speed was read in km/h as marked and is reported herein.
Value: 122.5 km/h
